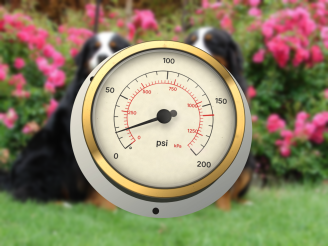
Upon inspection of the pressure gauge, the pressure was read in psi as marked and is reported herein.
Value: 15 psi
